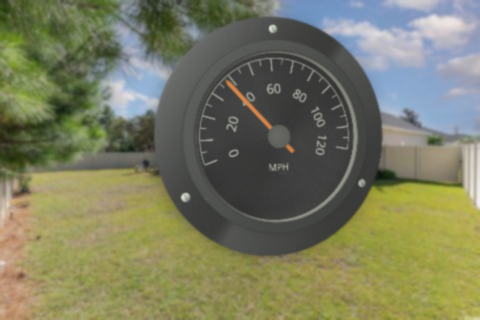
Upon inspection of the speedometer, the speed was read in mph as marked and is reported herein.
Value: 37.5 mph
